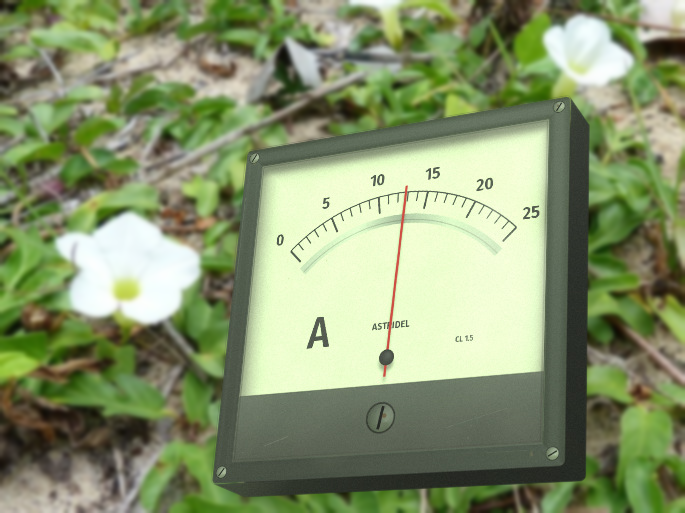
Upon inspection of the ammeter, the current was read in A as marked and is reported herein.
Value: 13 A
